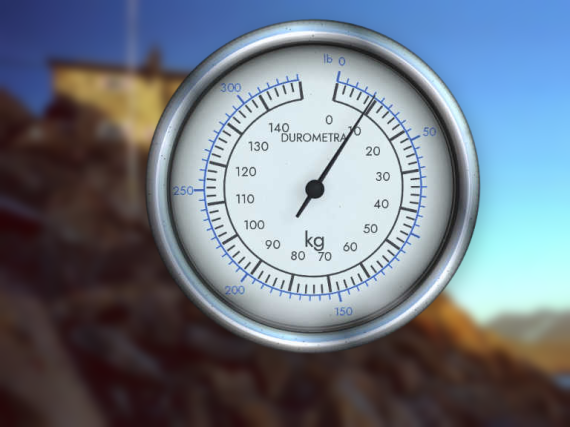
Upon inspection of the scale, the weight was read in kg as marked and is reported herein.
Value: 9 kg
